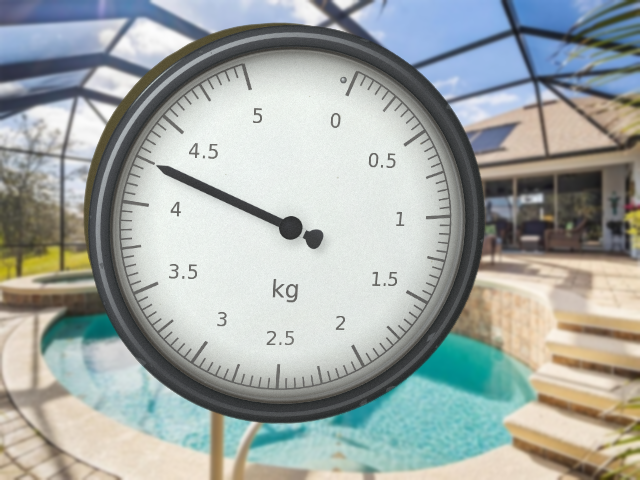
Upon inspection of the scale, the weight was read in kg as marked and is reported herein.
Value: 4.25 kg
